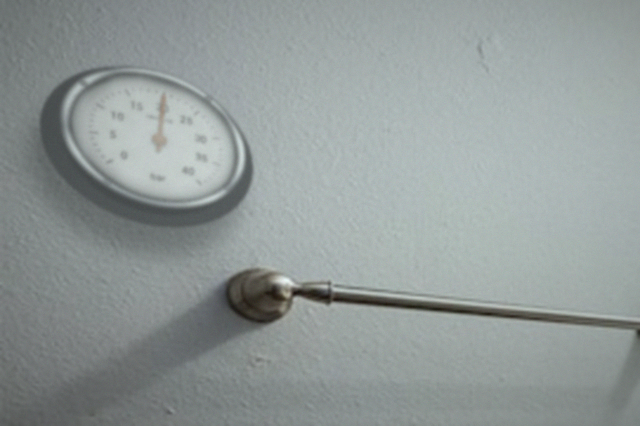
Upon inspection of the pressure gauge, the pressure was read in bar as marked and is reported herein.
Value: 20 bar
